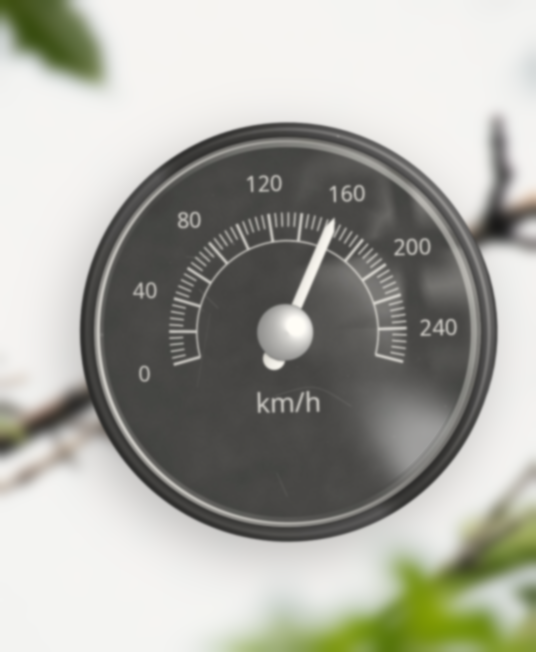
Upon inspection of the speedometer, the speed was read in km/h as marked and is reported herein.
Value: 160 km/h
